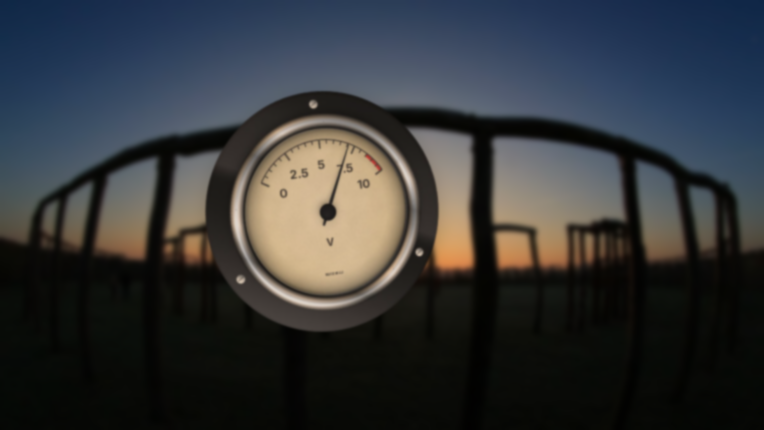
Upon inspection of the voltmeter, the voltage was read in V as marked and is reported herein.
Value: 7 V
